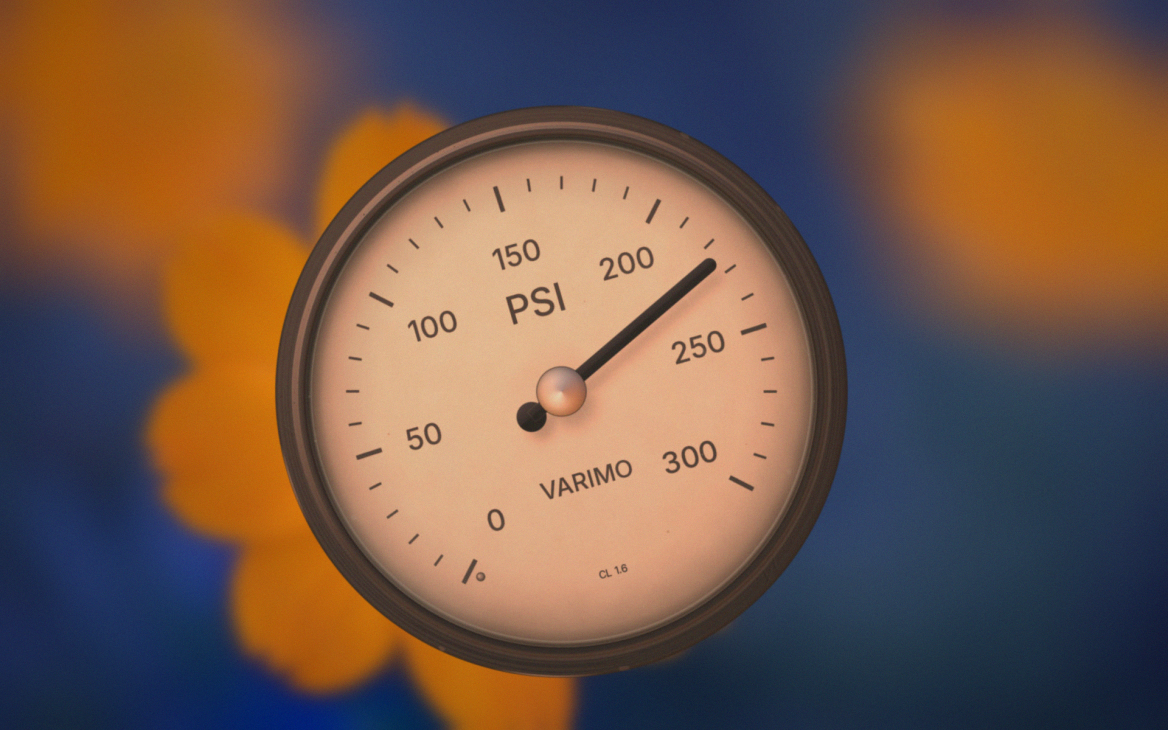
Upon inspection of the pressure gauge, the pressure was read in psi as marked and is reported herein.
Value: 225 psi
